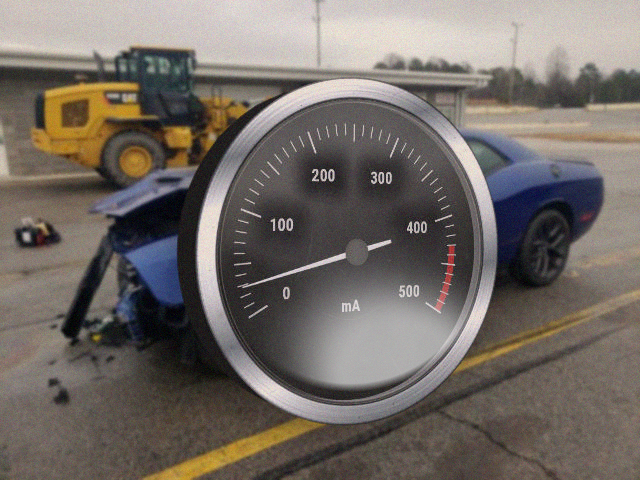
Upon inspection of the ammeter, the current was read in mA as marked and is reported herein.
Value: 30 mA
